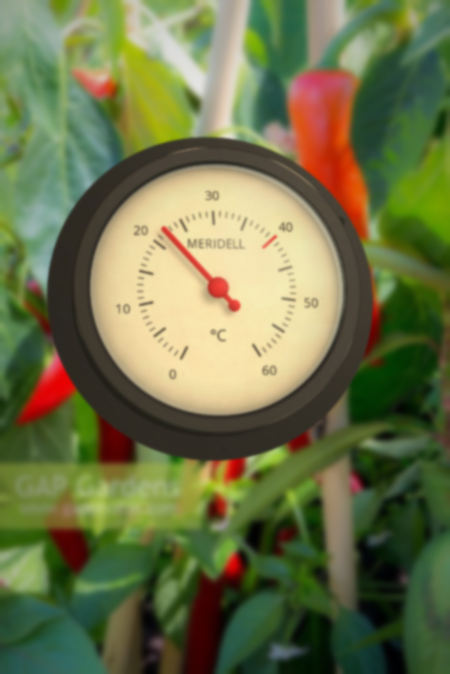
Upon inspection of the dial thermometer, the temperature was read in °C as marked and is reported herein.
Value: 22 °C
